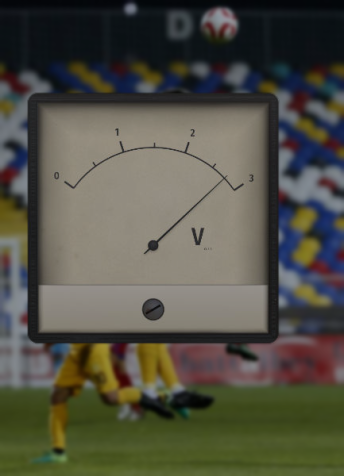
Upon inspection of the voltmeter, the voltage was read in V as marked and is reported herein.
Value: 2.75 V
